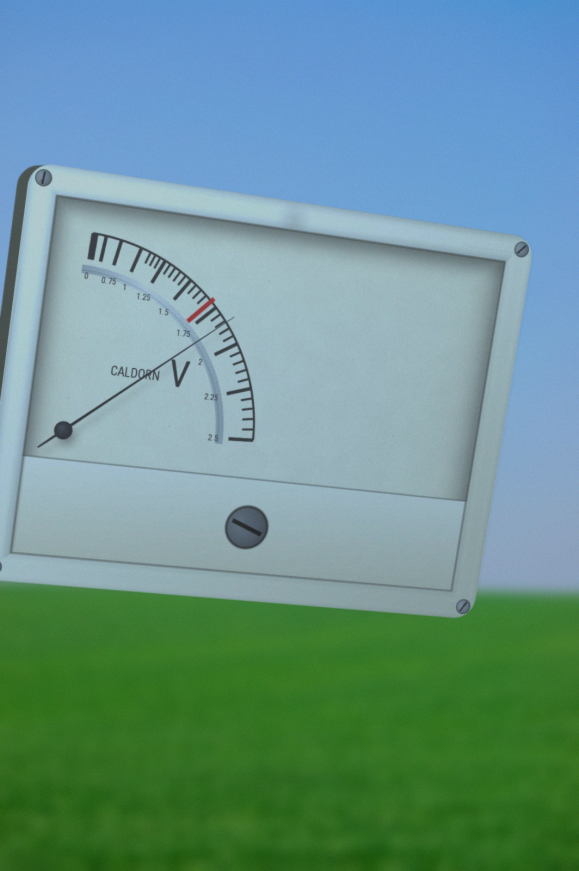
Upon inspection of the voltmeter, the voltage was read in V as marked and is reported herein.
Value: 1.85 V
